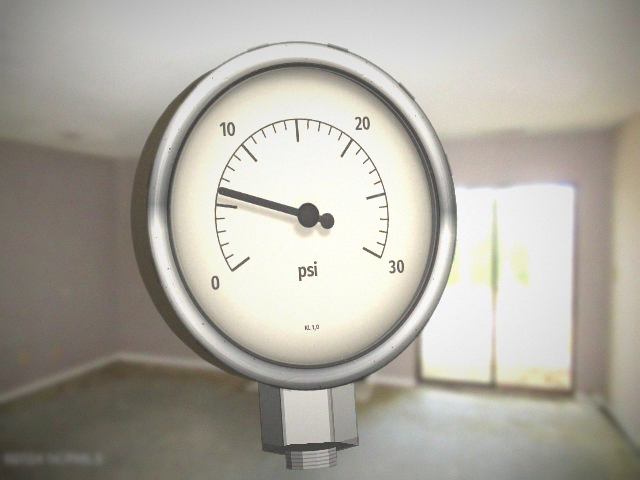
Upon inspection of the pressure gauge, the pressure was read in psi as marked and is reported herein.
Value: 6 psi
